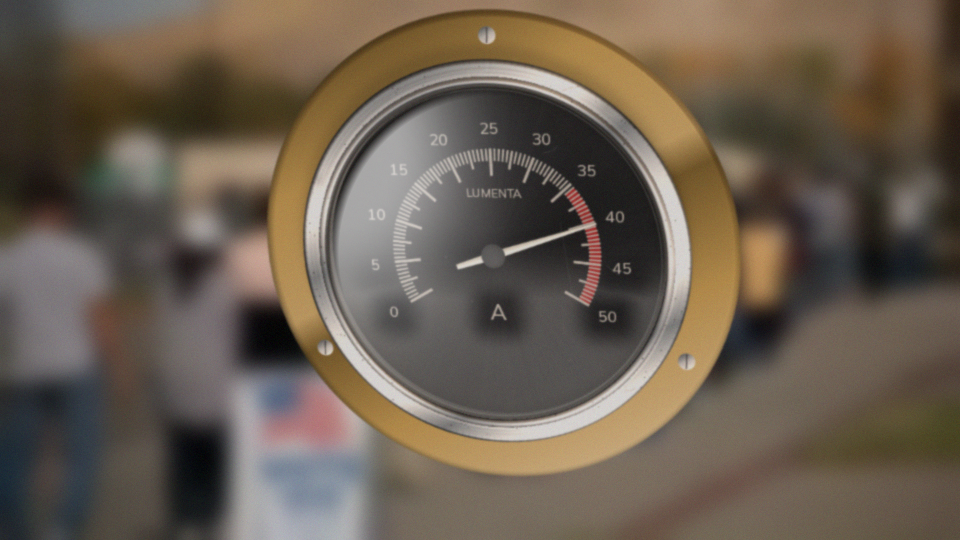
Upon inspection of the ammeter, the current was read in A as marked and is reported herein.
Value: 40 A
